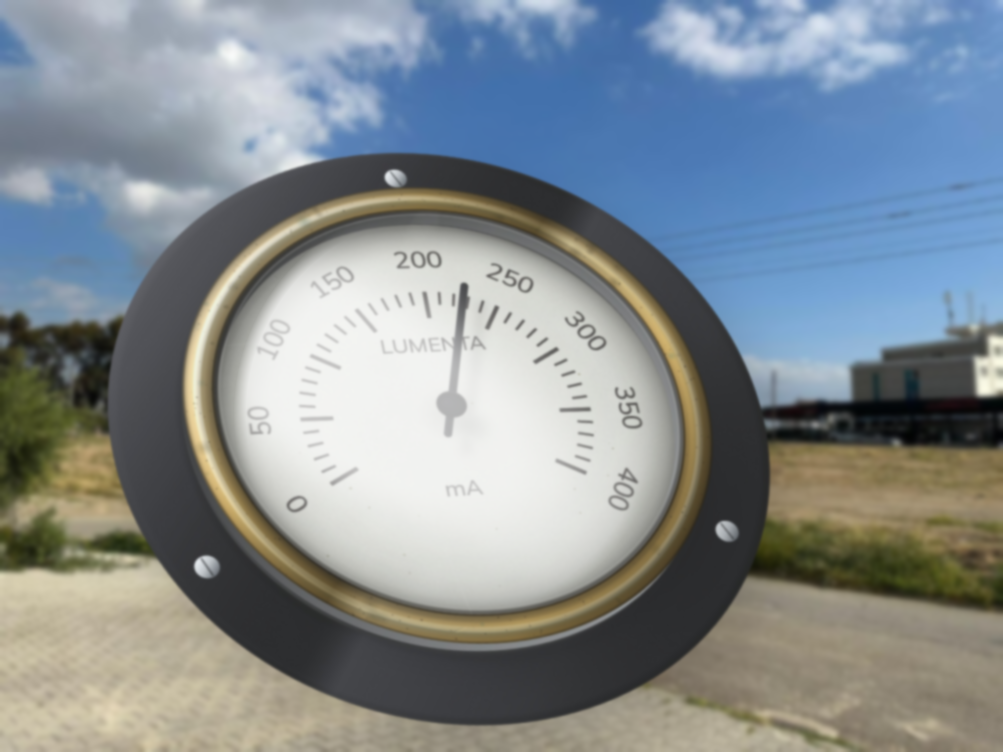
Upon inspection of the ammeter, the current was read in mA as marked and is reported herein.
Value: 225 mA
